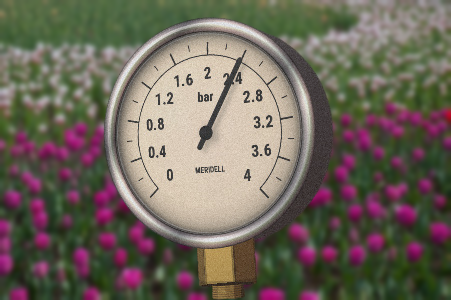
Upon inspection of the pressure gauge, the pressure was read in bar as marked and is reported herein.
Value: 2.4 bar
